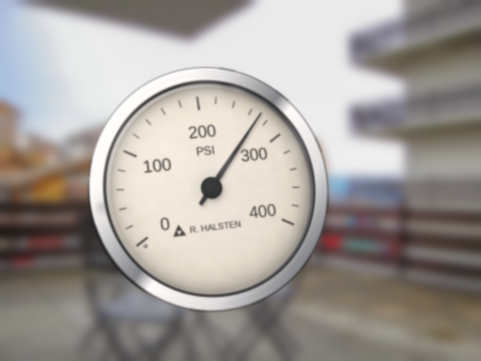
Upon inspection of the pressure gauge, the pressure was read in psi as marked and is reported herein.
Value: 270 psi
